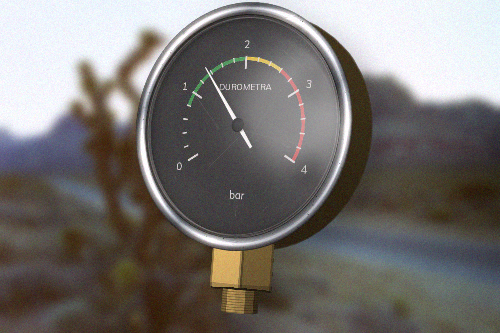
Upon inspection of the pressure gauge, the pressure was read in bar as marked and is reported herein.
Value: 1.4 bar
